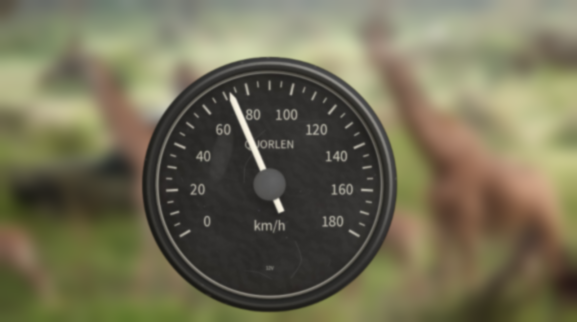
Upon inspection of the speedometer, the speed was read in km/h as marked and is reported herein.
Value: 72.5 km/h
